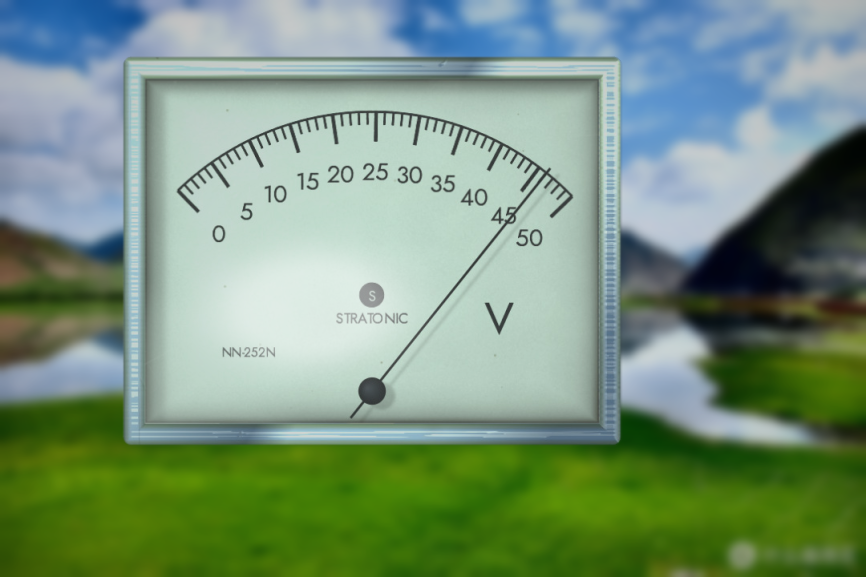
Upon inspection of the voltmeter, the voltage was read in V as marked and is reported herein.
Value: 46 V
